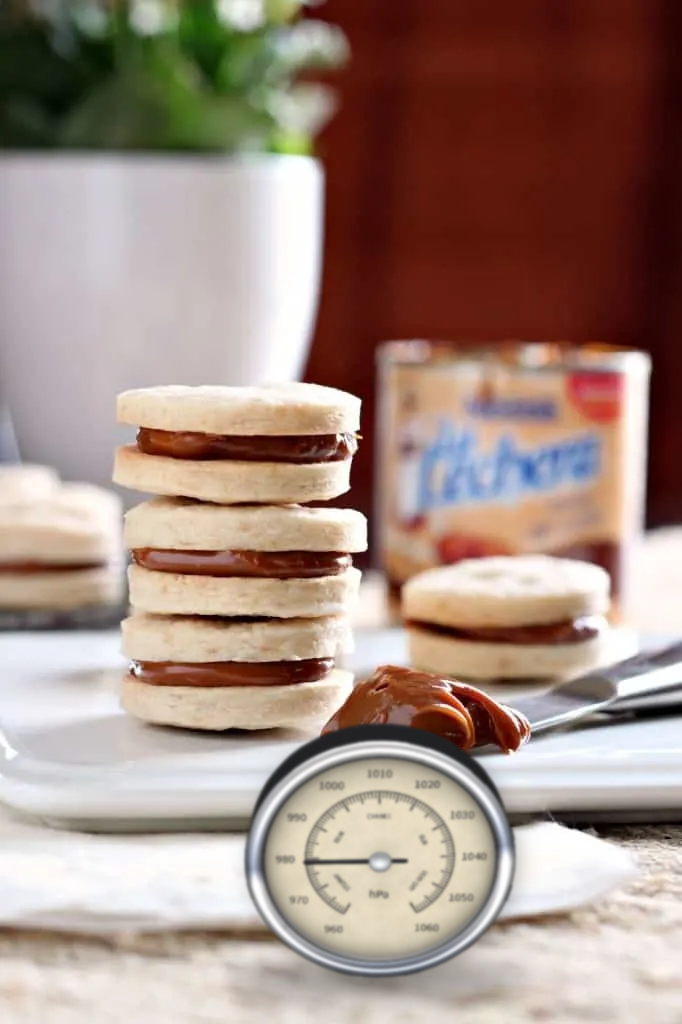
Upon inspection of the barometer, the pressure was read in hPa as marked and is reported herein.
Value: 980 hPa
